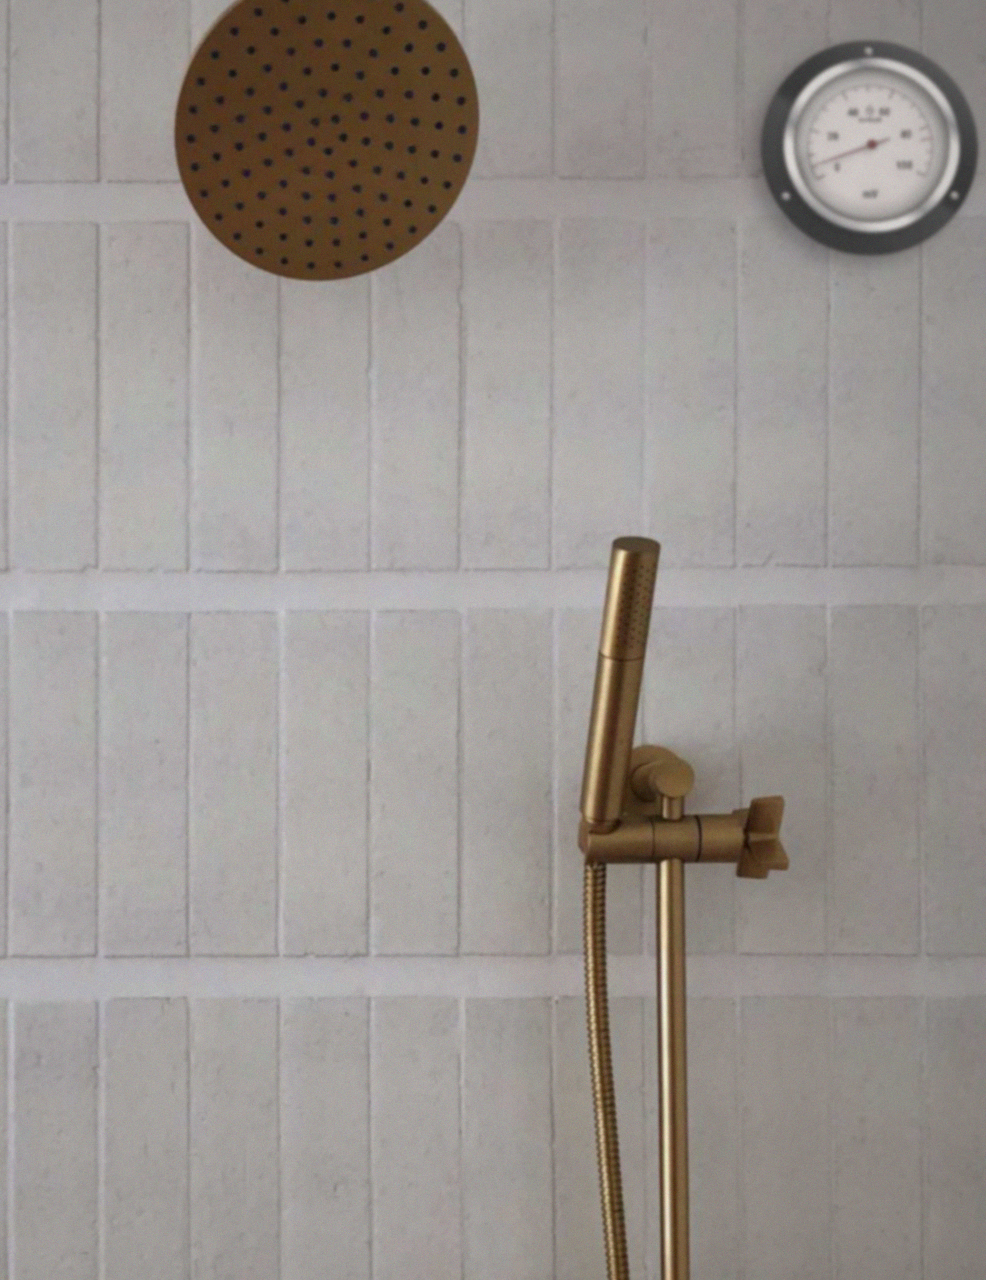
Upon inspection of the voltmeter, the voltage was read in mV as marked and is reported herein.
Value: 5 mV
